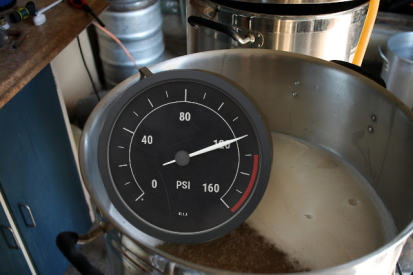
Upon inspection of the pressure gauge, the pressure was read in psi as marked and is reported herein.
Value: 120 psi
